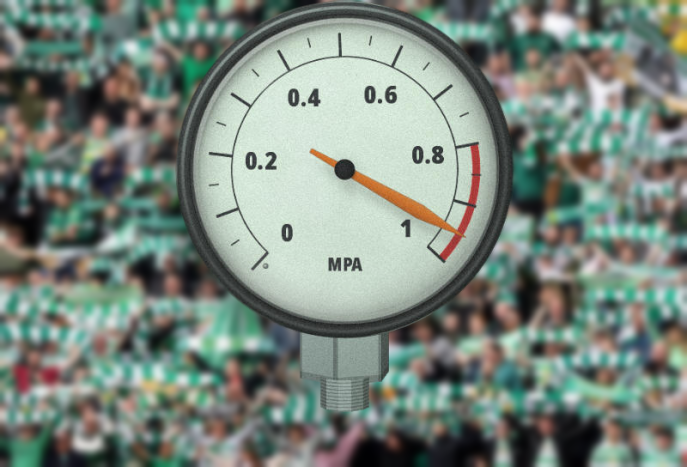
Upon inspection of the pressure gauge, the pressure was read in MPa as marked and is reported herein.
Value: 0.95 MPa
